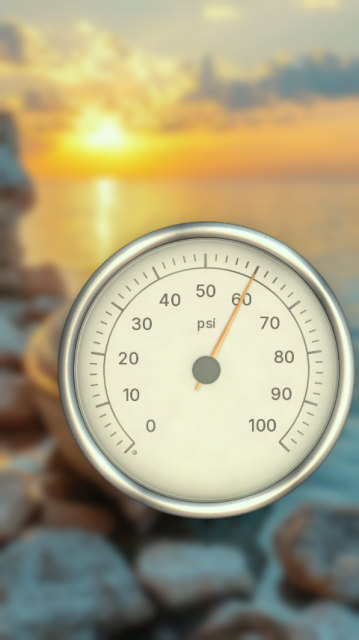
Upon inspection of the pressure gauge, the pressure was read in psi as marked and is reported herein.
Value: 60 psi
